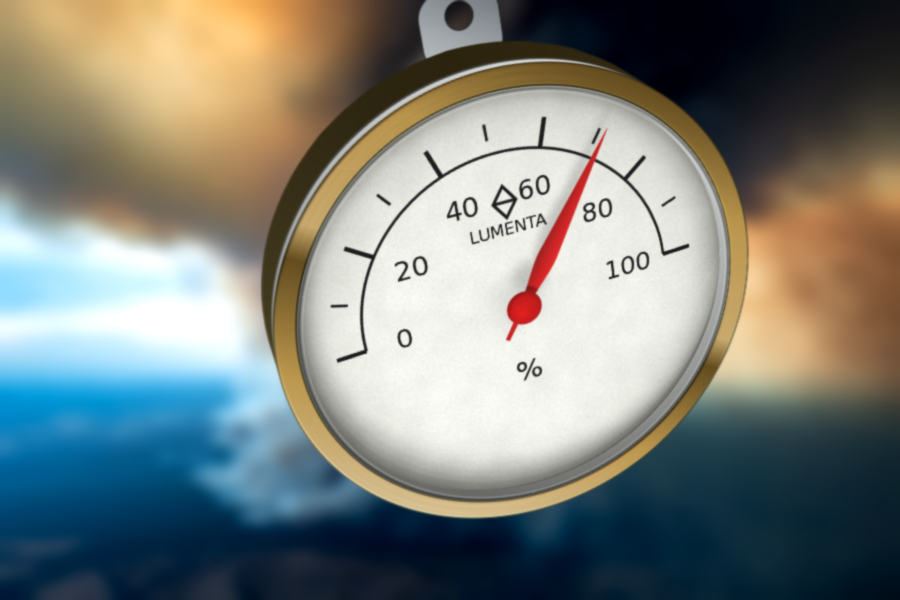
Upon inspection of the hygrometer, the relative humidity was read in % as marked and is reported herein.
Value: 70 %
